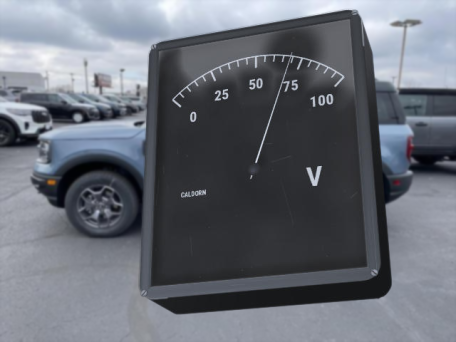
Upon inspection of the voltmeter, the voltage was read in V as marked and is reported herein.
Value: 70 V
